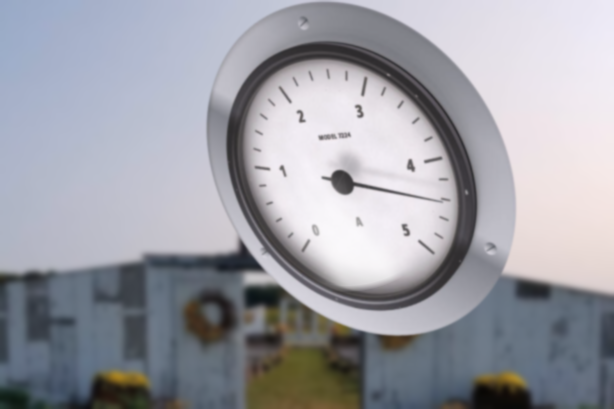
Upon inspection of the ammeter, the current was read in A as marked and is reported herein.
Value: 4.4 A
